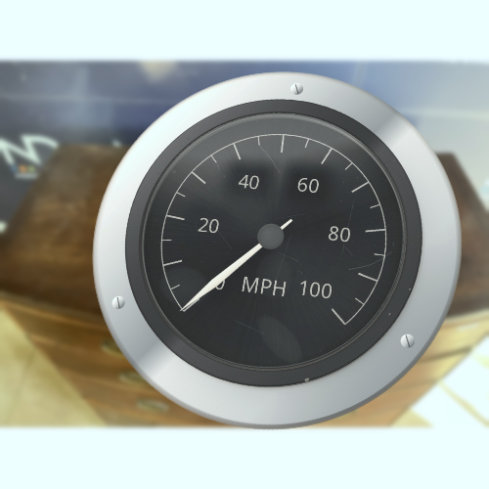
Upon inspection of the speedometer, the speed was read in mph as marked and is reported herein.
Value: 0 mph
